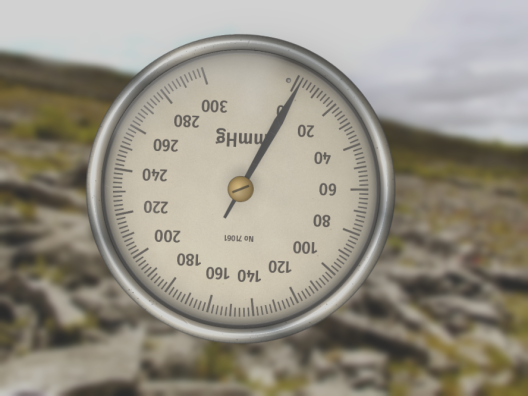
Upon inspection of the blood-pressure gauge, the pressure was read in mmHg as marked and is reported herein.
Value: 2 mmHg
